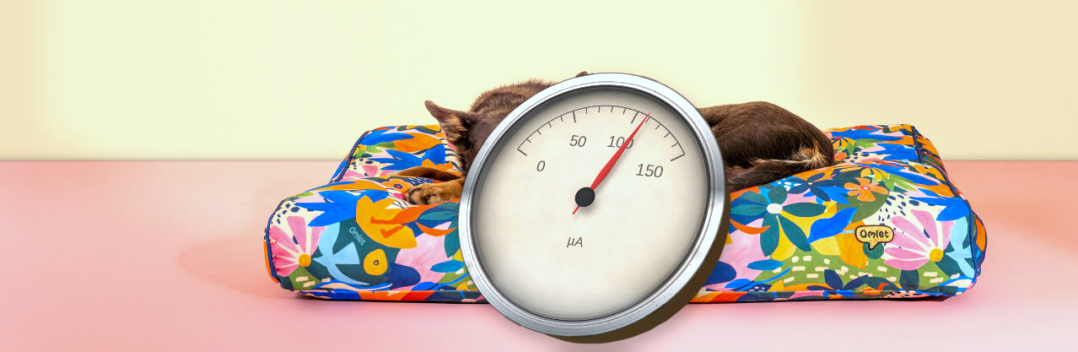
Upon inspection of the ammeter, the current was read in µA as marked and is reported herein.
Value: 110 µA
